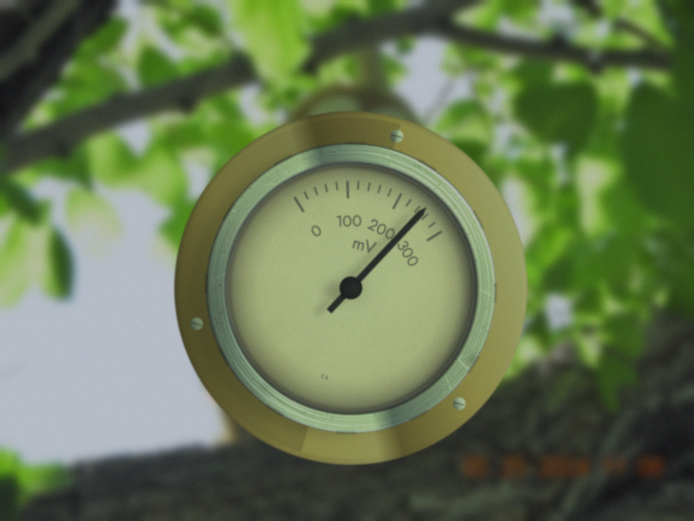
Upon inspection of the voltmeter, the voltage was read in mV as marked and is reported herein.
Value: 250 mV
